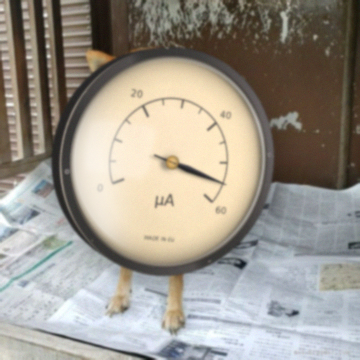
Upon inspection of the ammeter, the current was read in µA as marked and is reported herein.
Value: 55 µA
